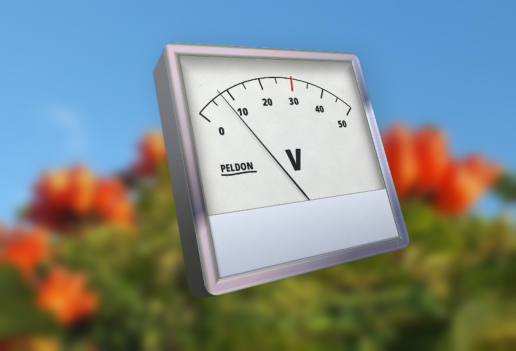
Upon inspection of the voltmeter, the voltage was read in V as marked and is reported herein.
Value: 7.5 V
